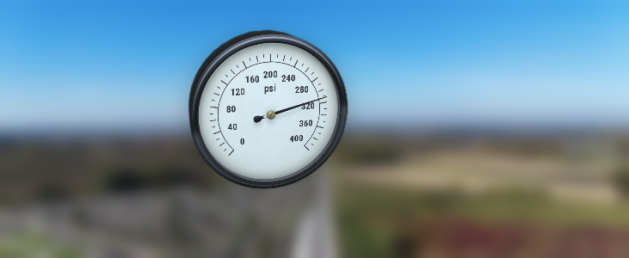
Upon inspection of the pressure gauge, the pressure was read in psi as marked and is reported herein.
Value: 310 psi
